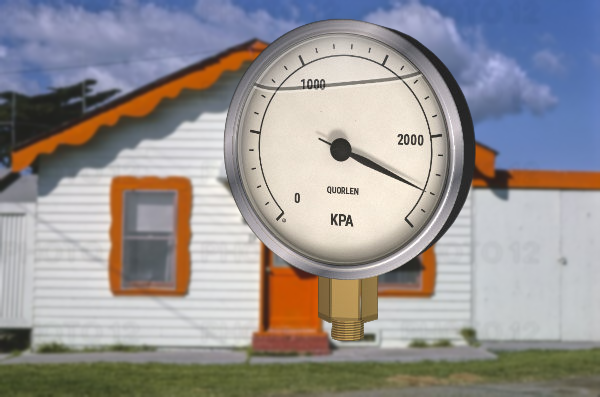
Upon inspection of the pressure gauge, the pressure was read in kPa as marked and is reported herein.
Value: 2300 kPa
